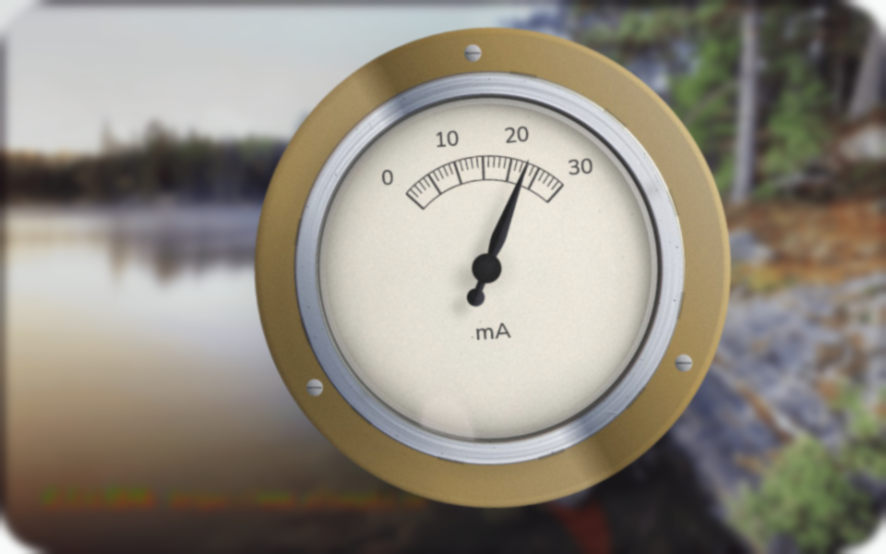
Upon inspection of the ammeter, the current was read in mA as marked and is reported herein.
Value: 23 mA
